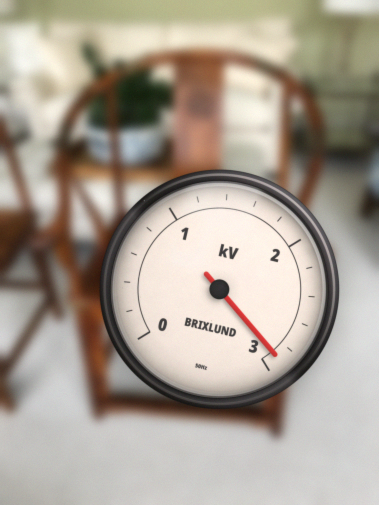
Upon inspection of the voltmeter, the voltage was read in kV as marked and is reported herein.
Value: 2.9 kV
